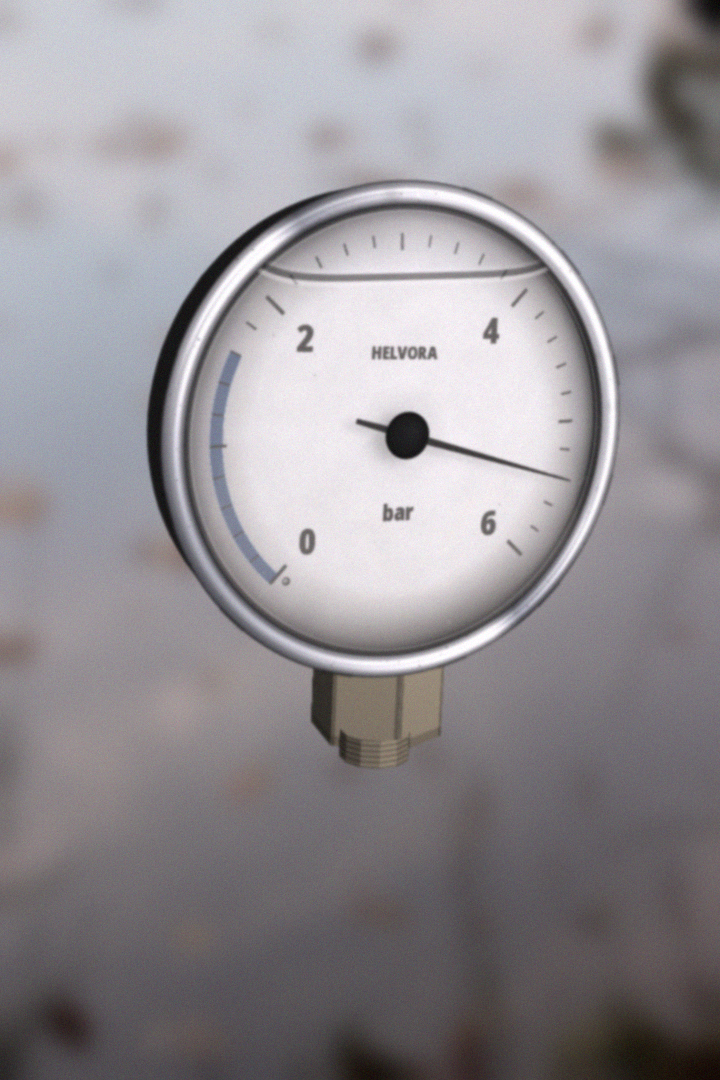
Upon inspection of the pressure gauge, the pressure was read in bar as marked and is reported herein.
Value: 5.4 bar
